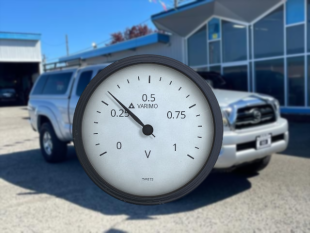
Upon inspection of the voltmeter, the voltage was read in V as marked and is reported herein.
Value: 0.3 V
